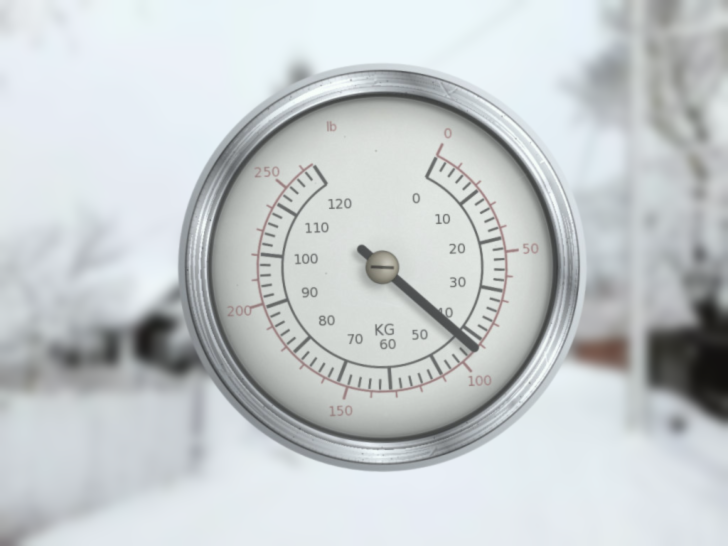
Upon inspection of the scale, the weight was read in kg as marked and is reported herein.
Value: 42 kg
